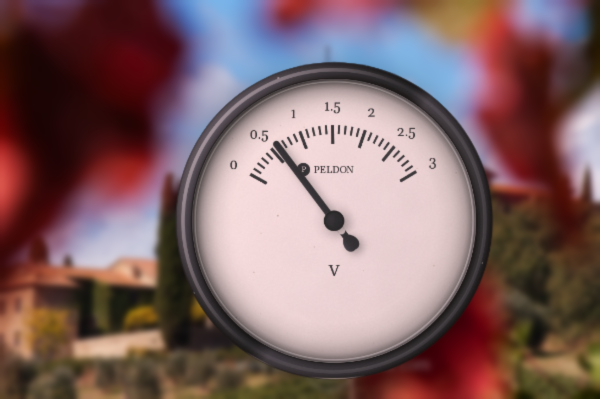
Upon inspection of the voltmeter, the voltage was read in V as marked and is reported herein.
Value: 0.6 V
